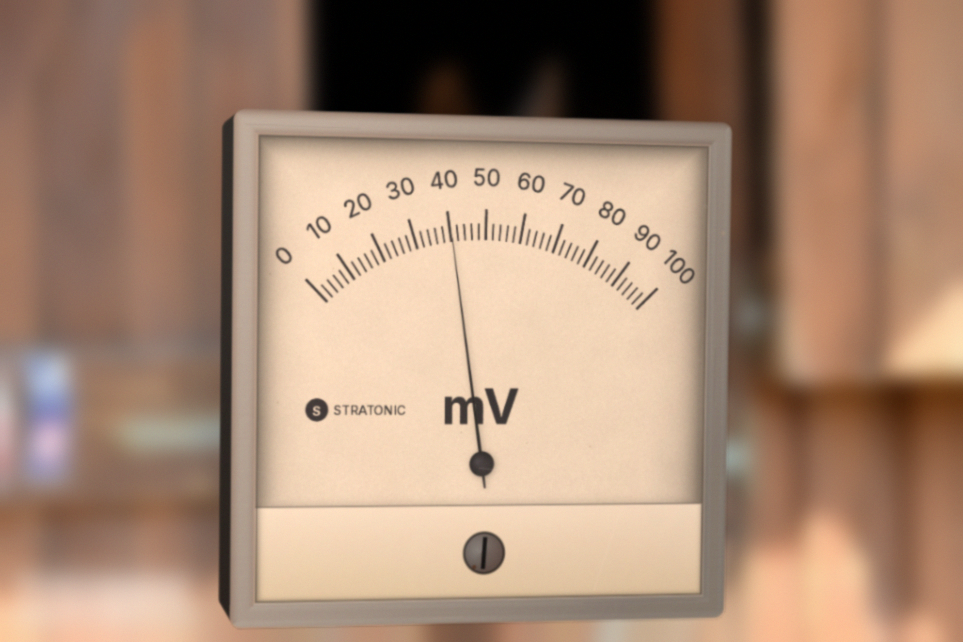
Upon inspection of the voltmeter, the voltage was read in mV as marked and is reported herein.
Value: 40 mV
